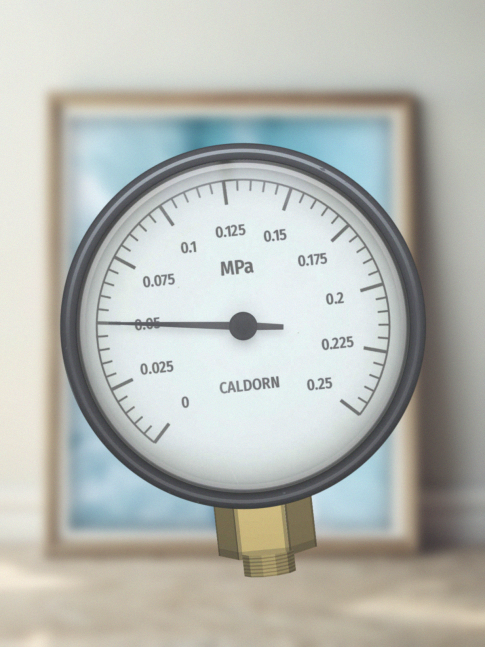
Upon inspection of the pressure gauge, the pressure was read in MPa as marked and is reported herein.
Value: 0.05 MPa
